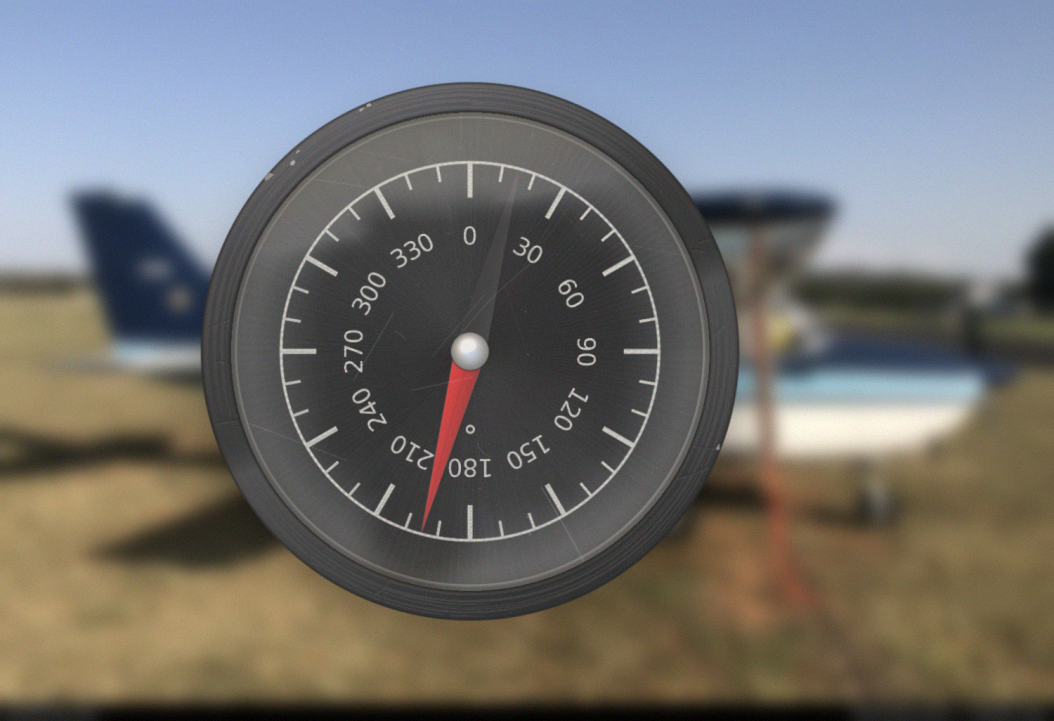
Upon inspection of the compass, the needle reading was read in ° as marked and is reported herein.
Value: 195 °
